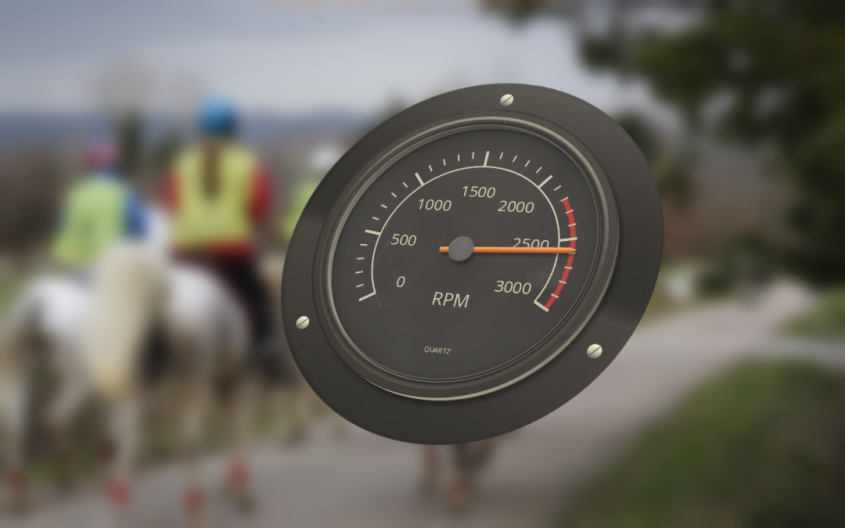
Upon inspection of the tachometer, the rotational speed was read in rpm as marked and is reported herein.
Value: 2600 rpm
